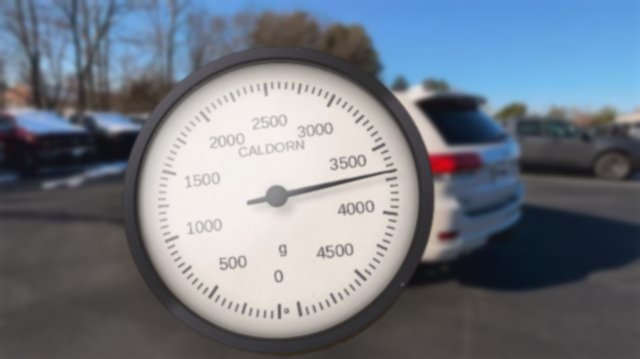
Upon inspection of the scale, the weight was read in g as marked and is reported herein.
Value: 3700 g
